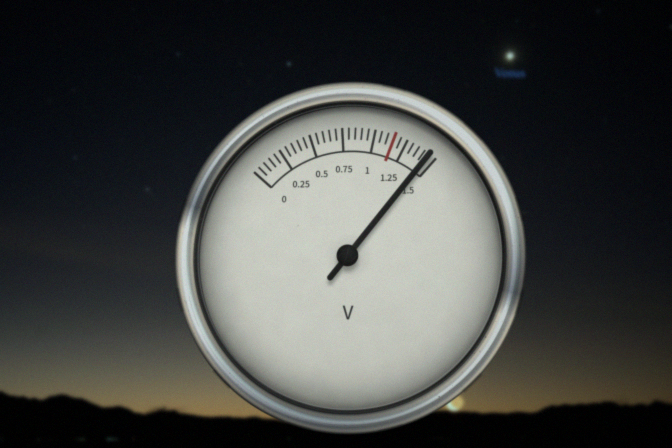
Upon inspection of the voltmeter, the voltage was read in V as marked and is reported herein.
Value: 1.45 V
